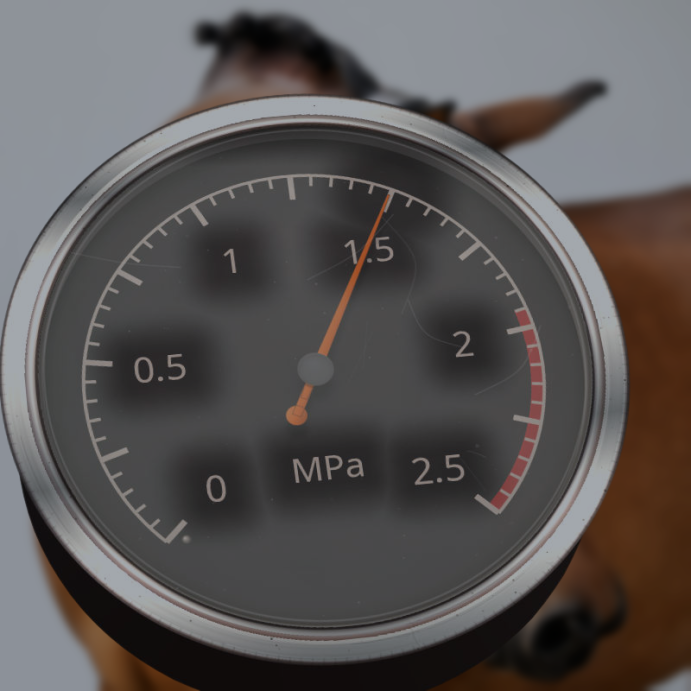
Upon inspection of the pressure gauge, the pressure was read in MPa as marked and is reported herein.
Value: 1.5 MPa
